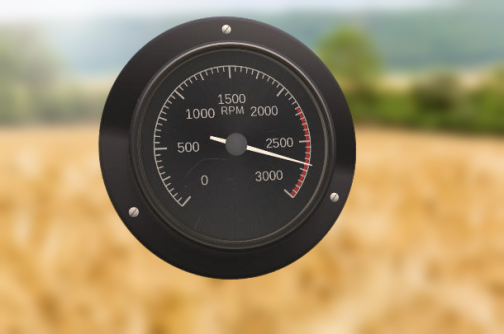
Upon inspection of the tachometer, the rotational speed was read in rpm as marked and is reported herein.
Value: 2700 rpm
